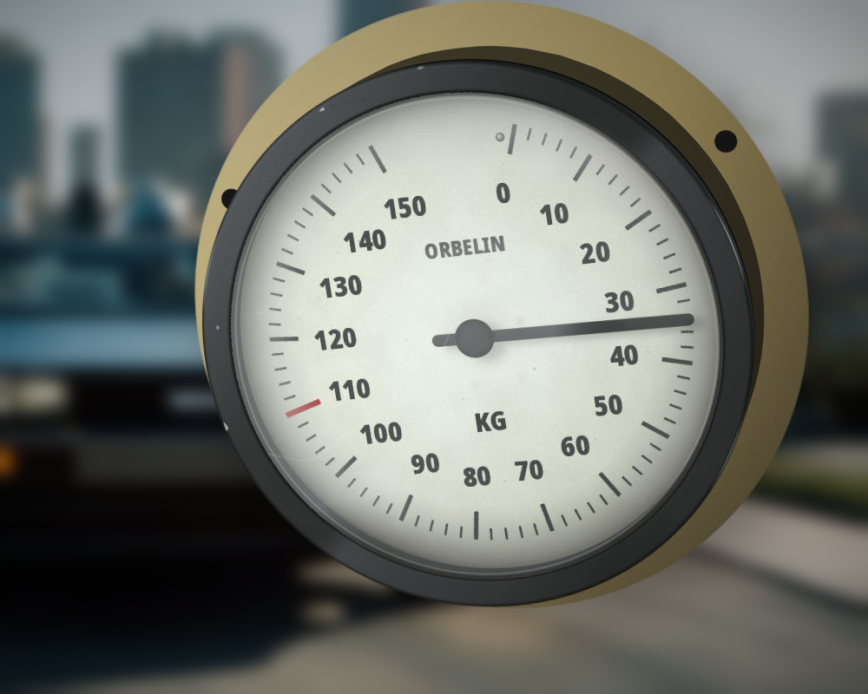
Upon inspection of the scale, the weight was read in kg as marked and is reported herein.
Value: 34 kg
